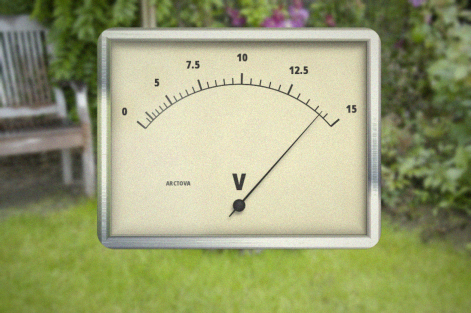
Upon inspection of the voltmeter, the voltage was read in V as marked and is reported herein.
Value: 14.25 V
